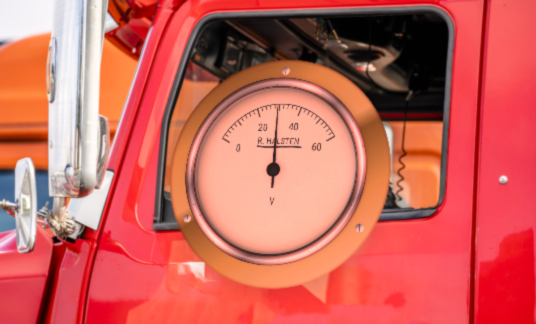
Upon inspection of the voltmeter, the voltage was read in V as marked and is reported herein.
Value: 30 V
